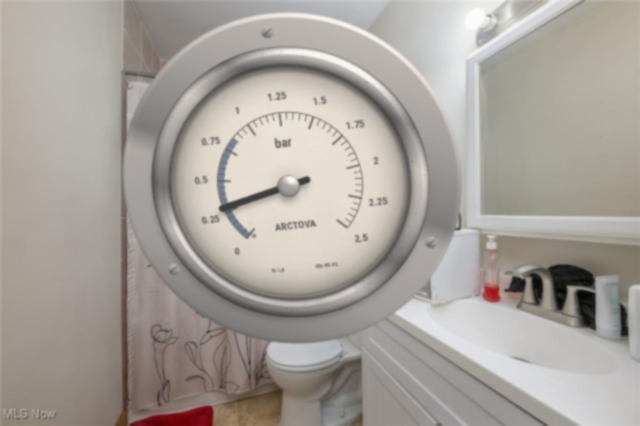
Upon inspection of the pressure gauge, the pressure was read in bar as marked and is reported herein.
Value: 0.3 bar
